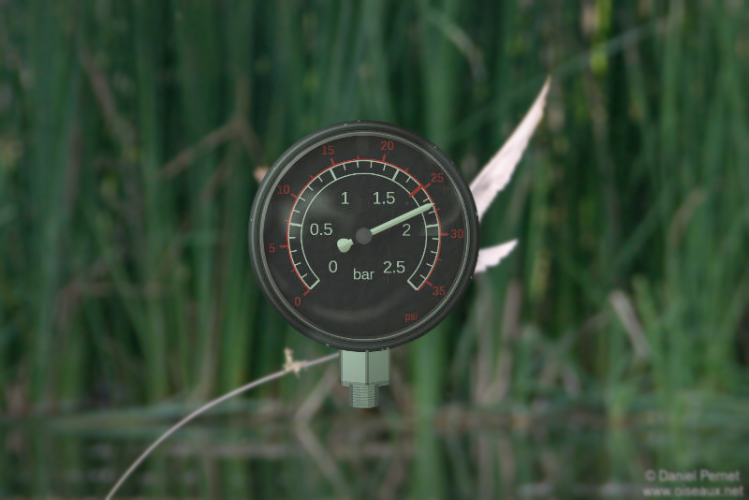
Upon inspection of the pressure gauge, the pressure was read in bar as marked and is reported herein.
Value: 1.85 bar
